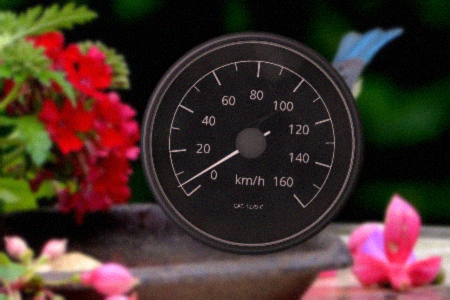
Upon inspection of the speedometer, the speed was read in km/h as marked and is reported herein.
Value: 5 km/h
